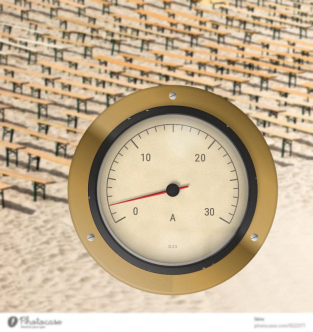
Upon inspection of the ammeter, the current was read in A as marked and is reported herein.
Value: 2 A
